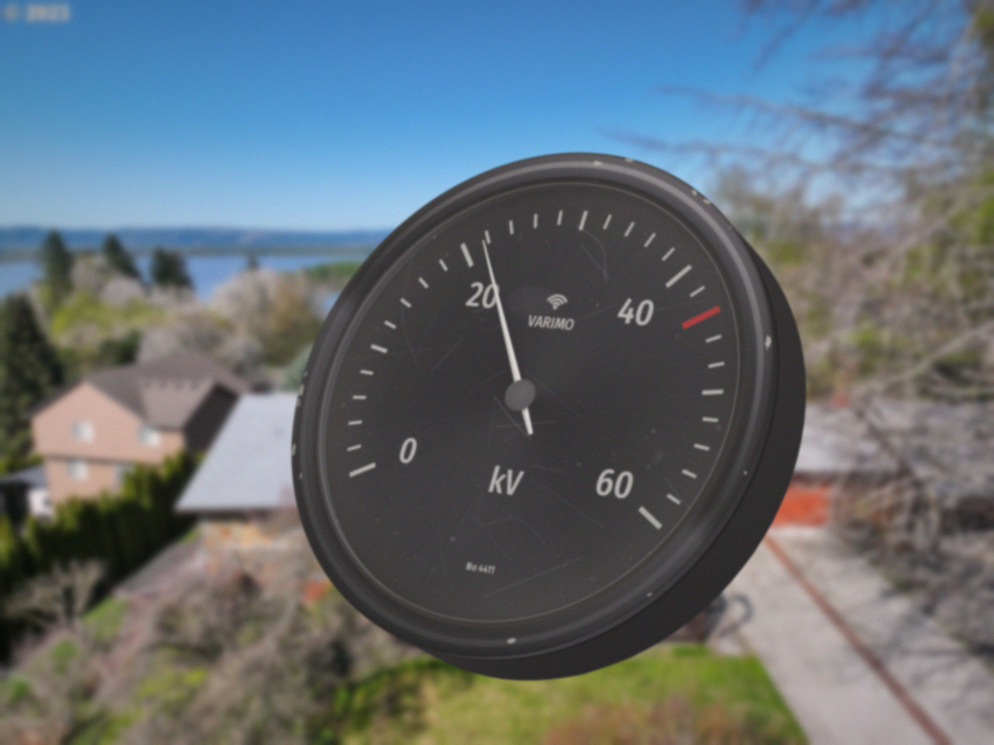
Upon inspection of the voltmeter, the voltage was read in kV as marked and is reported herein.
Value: 22 kV
